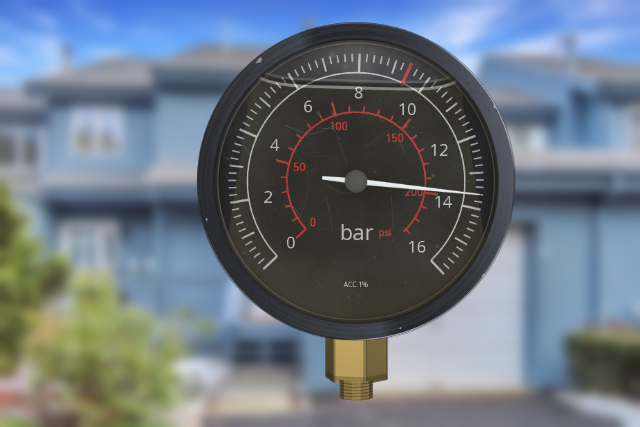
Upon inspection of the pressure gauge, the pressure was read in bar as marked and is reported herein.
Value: 13.6 bar
